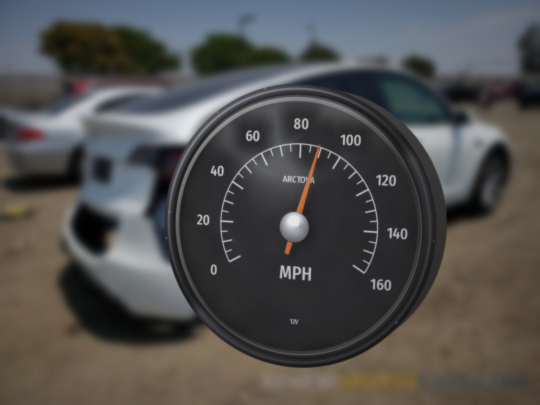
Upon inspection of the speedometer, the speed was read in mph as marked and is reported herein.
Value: 90 mph
